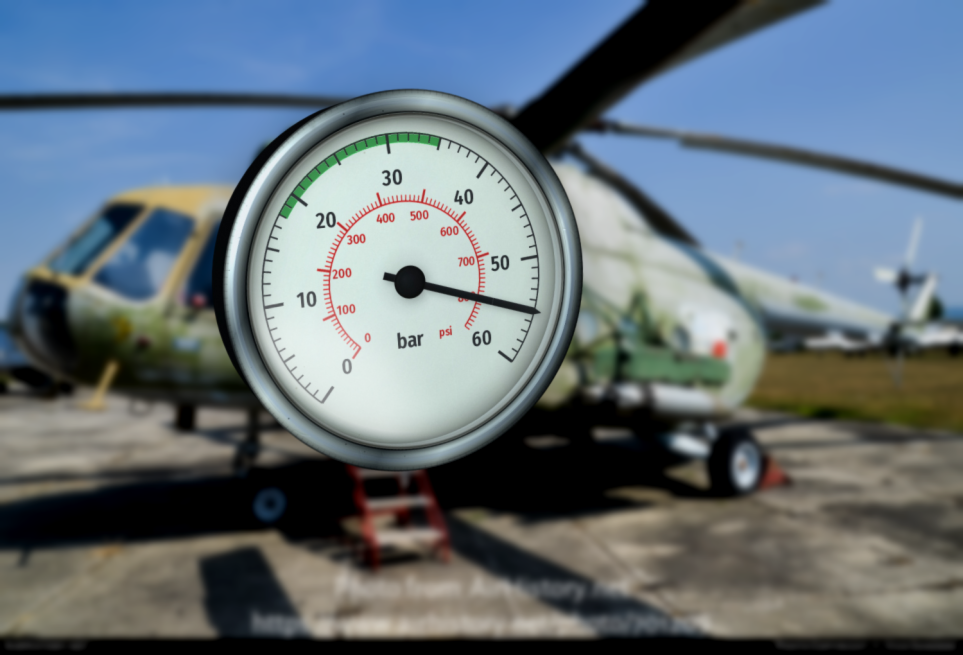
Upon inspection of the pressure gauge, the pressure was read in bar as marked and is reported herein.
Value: 55 bar
